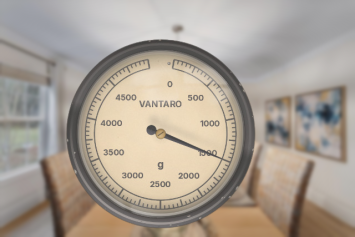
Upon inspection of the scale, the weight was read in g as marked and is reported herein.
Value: 1500 g
